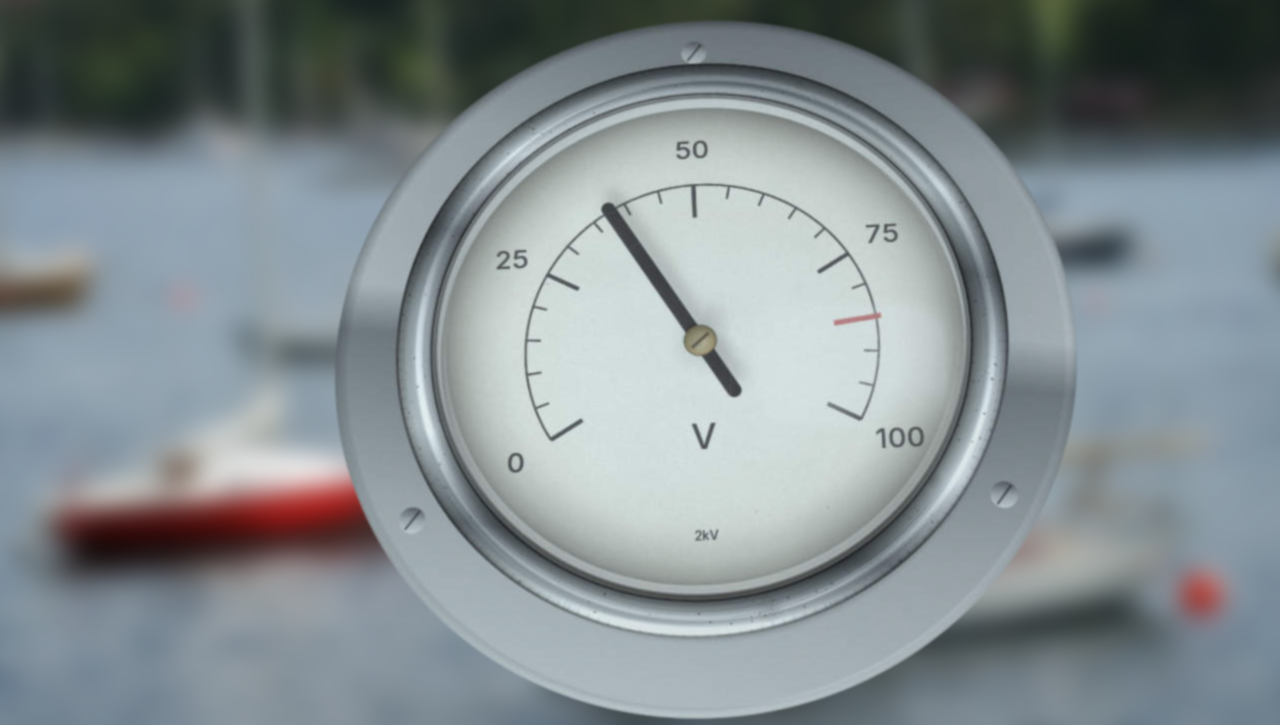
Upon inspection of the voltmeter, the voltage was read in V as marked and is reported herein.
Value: 37.5 V
